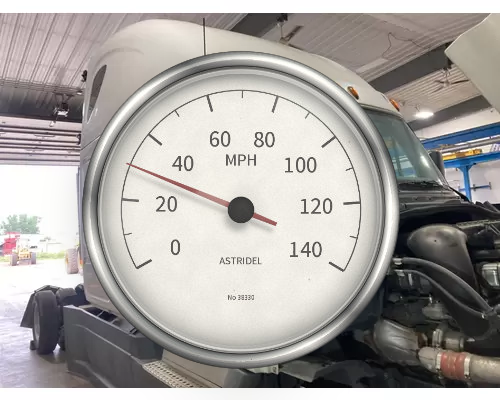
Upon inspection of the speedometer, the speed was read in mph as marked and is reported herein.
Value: 30 mph
